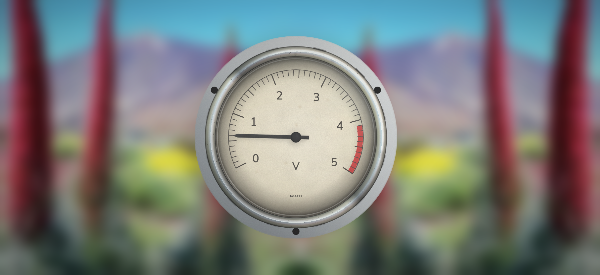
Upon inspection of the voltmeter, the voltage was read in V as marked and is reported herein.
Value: 0.6 V
